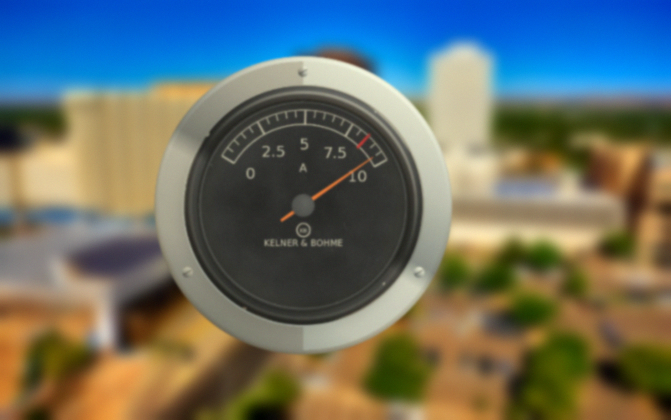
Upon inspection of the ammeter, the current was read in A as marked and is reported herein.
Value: 9.5 A
